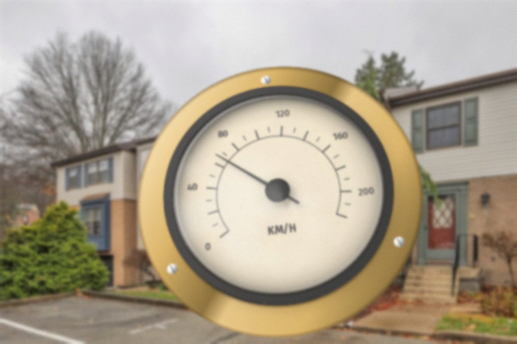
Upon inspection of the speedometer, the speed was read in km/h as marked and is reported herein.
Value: 65 km/h
